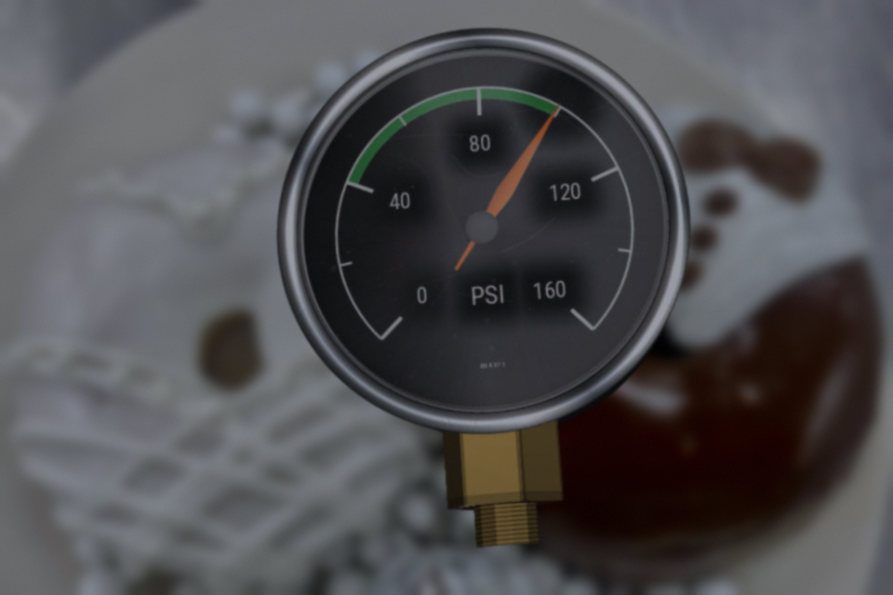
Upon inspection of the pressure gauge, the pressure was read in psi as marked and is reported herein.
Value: 100 psi
